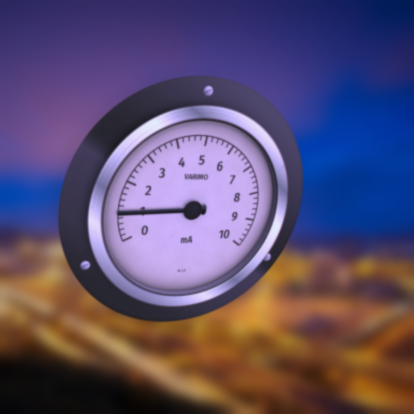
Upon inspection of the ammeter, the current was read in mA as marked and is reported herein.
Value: 1 mA
